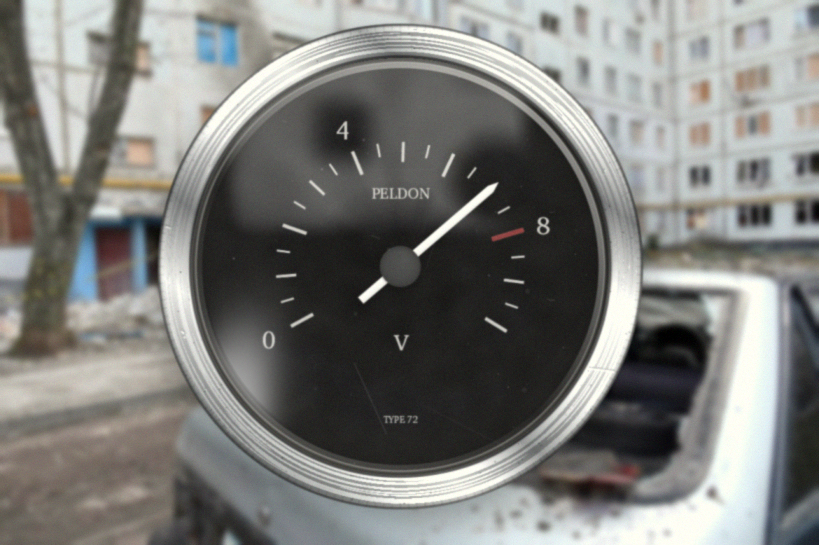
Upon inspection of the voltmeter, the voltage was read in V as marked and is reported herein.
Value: 7 V
